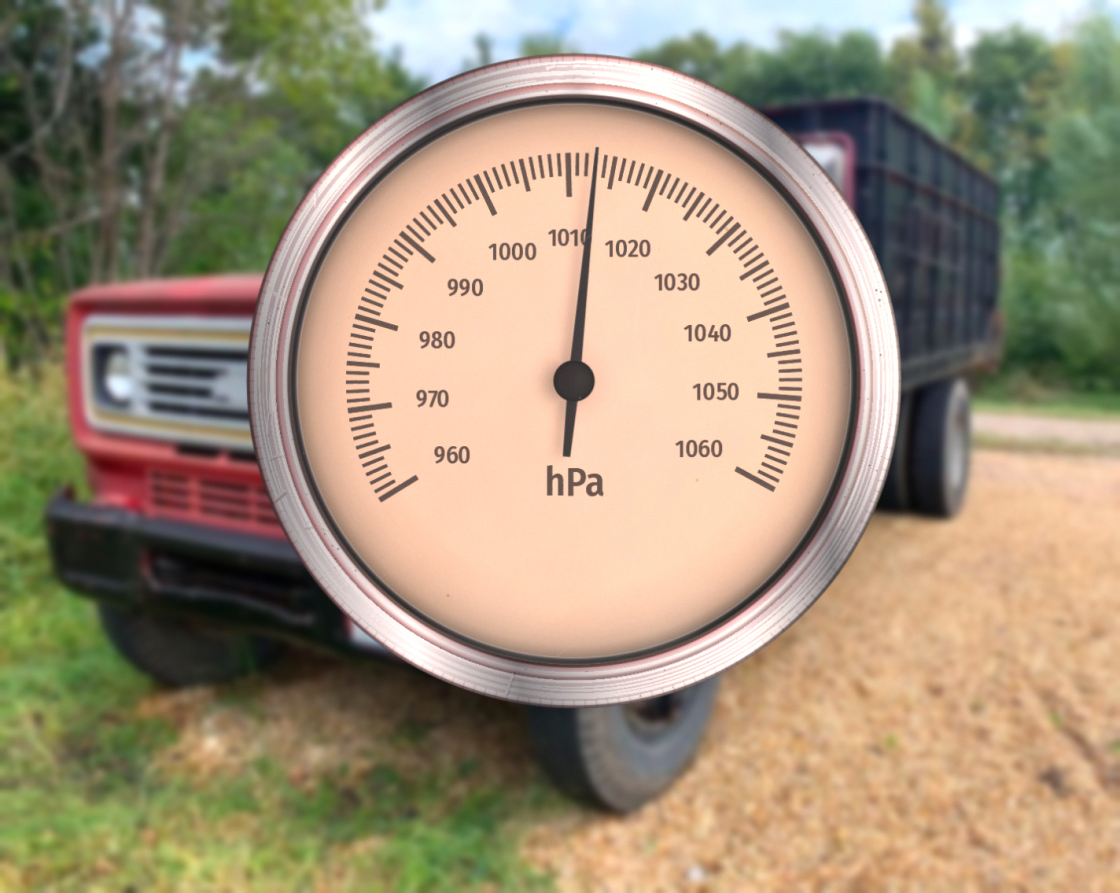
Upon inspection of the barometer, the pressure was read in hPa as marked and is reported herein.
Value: 1013 hPa
